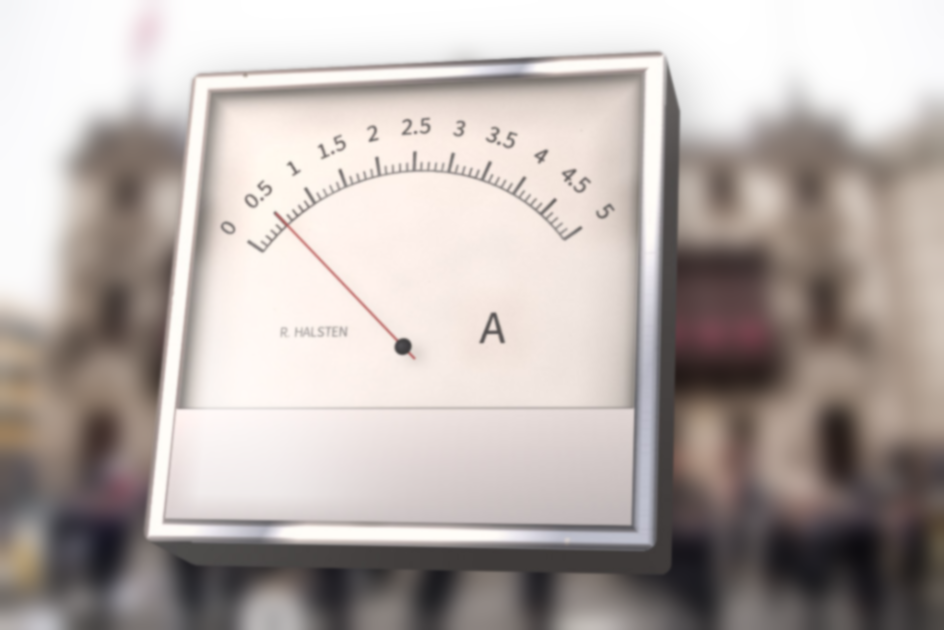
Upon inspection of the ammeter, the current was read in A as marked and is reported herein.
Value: 0.5 A
